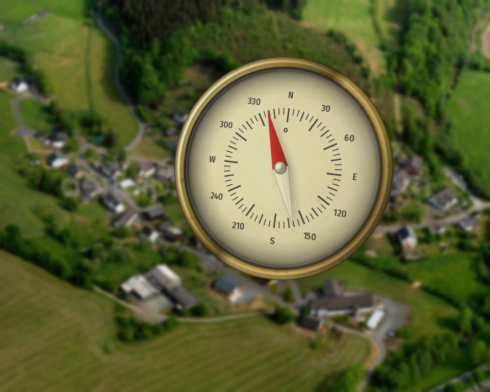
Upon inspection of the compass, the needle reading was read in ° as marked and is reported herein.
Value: 340 °
